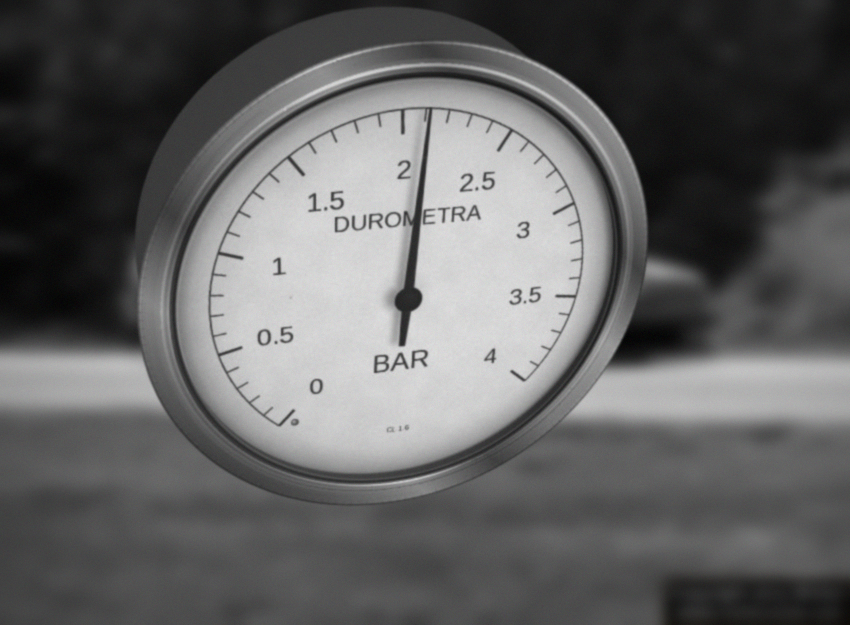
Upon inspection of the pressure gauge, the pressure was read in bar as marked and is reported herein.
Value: 2.1 bar
